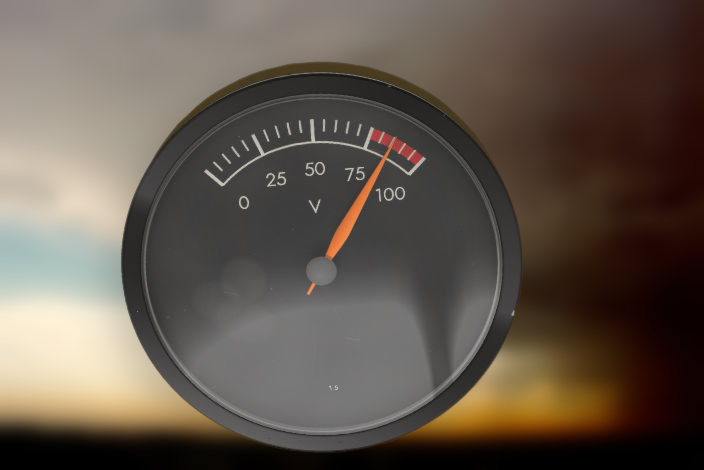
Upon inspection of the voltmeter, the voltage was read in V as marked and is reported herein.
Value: 85 V
